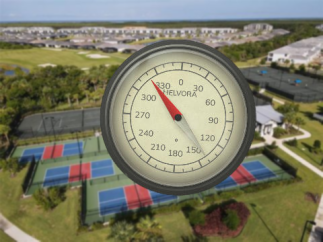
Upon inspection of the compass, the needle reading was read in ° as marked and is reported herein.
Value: 320 °
